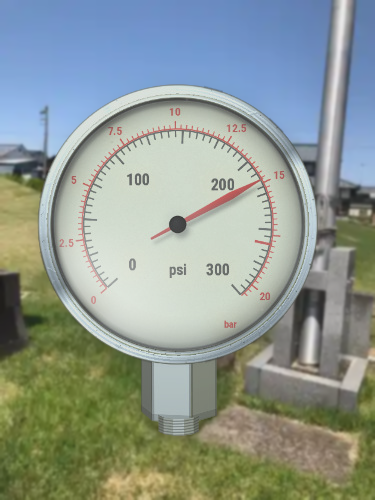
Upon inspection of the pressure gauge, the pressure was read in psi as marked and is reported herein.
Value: 215 psi
